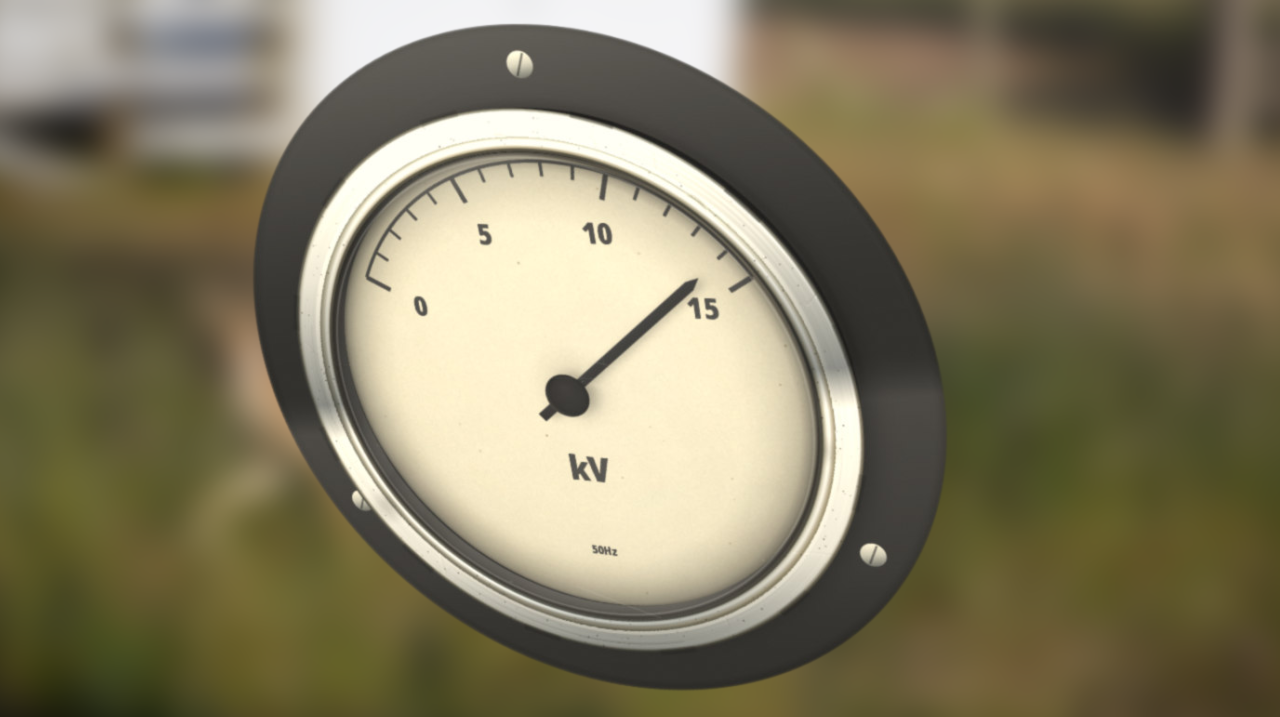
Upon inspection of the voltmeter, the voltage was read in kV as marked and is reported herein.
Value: 14 kV
